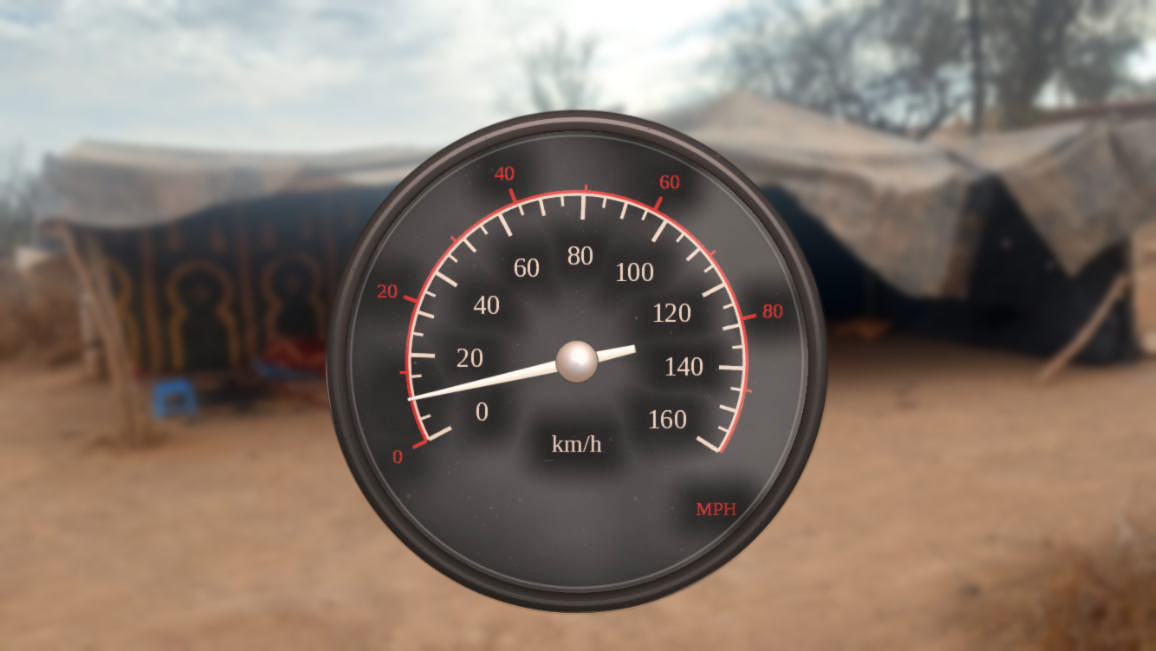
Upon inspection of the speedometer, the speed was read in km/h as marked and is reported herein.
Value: 10 km/h
